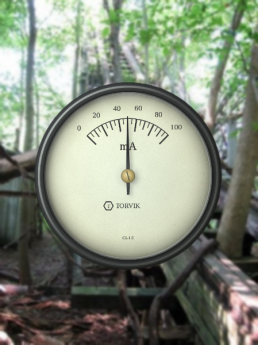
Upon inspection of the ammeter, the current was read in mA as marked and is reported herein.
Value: 50 mA
